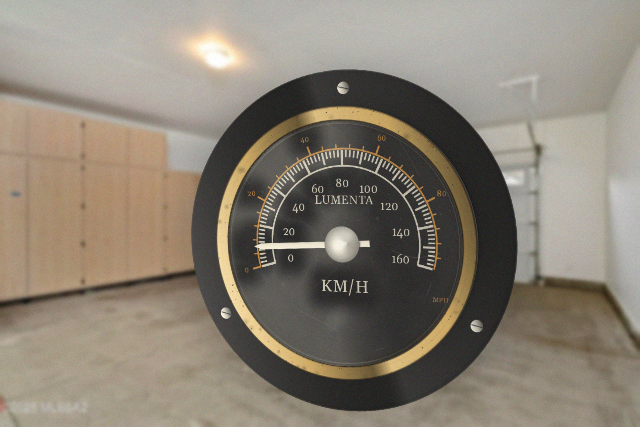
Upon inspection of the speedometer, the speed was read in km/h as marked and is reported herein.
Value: 10 km/h
